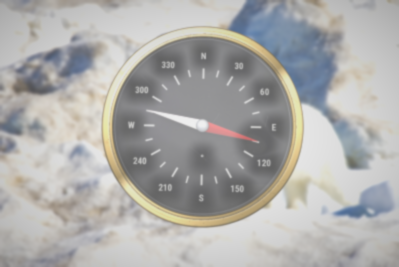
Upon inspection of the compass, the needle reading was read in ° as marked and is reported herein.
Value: 105 °
